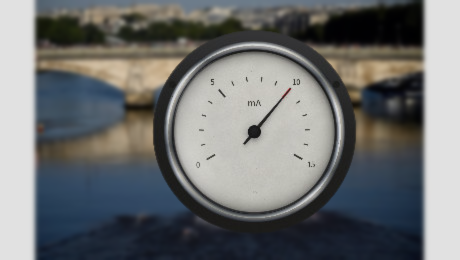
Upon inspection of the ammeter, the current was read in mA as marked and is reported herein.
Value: 10 mA
